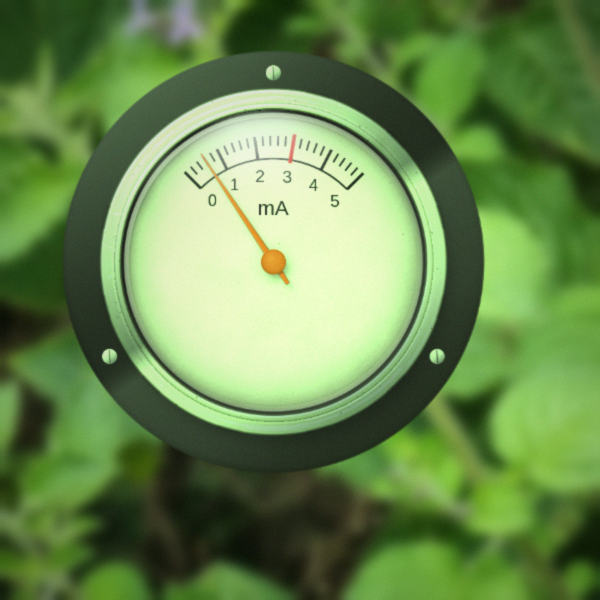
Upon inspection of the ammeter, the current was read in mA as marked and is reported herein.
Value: 0.6 mA
